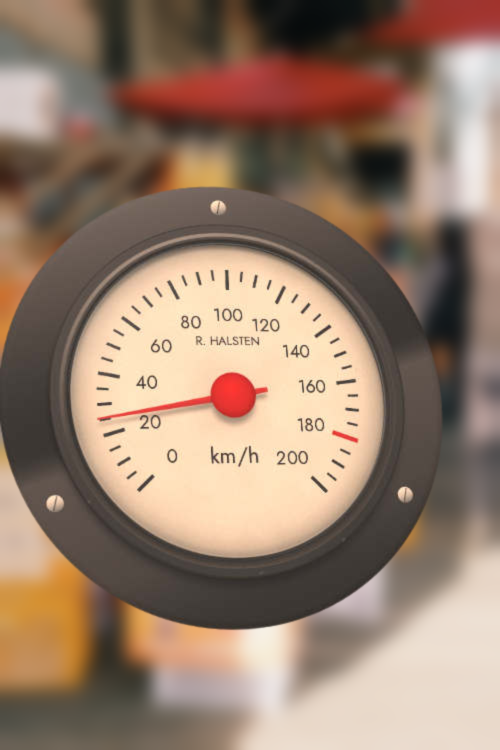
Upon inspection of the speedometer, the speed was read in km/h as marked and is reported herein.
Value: 25 km/h
